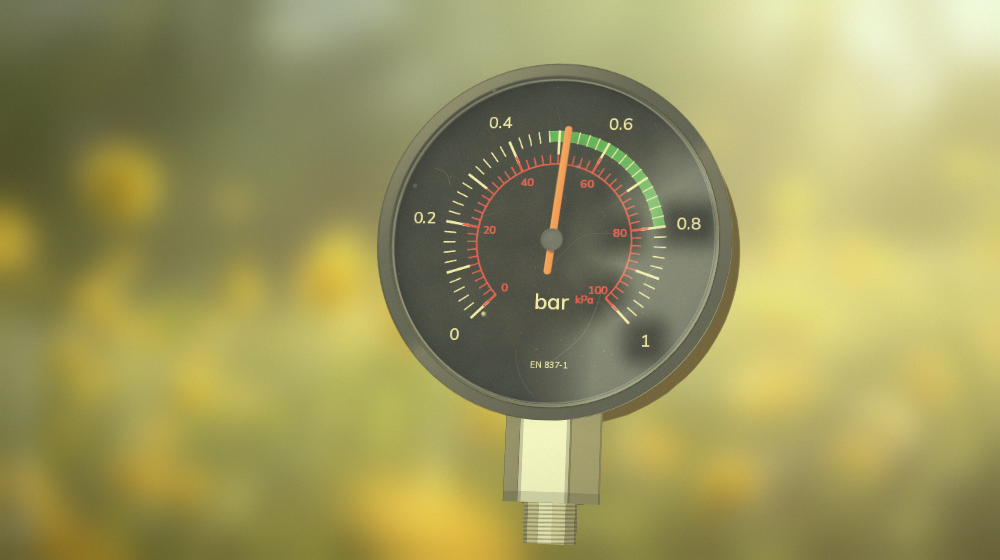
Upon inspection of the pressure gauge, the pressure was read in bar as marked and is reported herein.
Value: 0.52 bar
